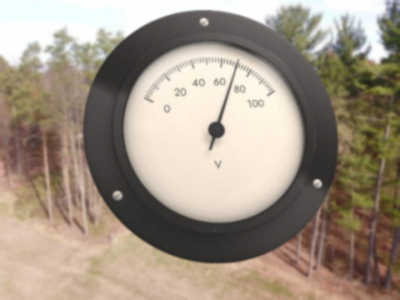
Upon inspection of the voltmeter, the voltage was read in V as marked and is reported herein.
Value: 70 V
